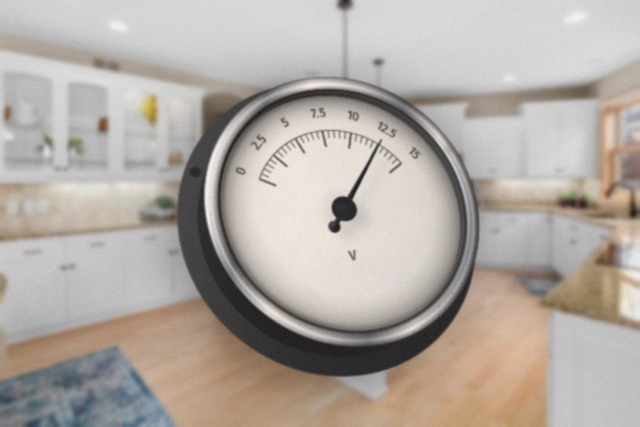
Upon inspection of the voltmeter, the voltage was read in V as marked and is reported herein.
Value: 12.5 V
